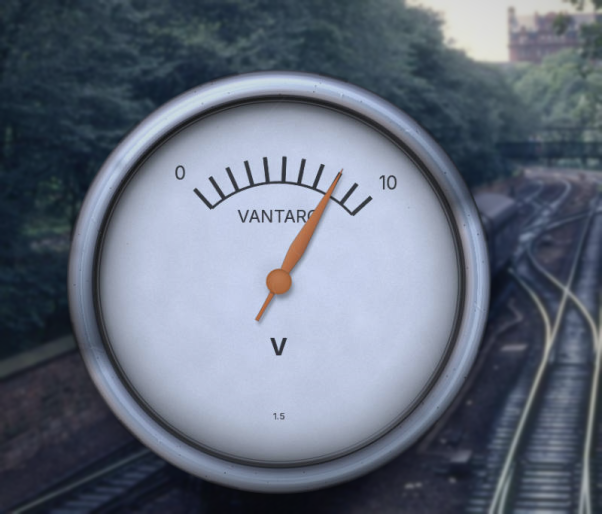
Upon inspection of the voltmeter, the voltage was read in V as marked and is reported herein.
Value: 8 V
